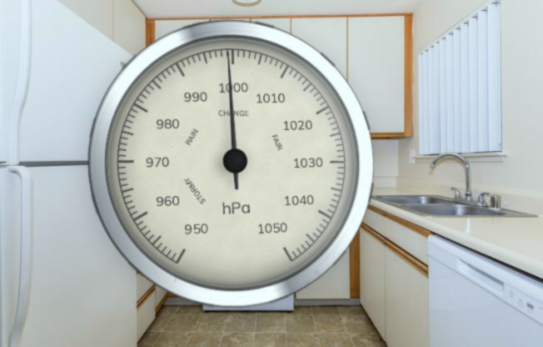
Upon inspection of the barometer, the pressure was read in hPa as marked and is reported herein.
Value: 999 hPa
